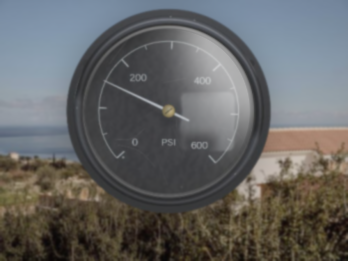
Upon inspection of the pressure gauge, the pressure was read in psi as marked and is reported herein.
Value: 150 psi
